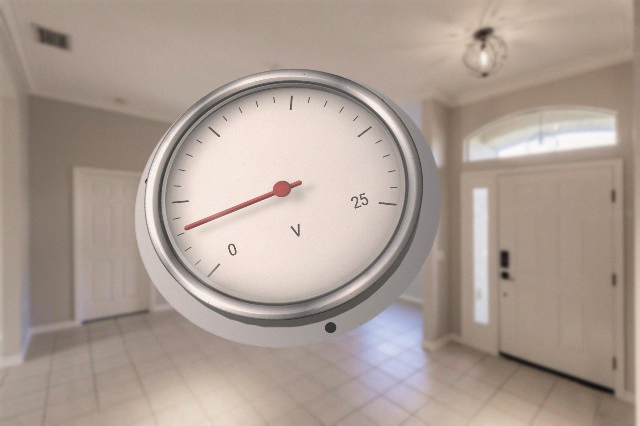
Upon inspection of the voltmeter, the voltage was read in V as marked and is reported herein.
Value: 3 V
